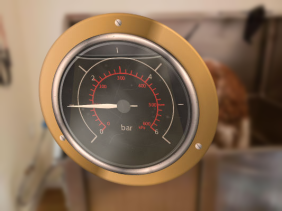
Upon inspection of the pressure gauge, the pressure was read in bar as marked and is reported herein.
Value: 1 bar
